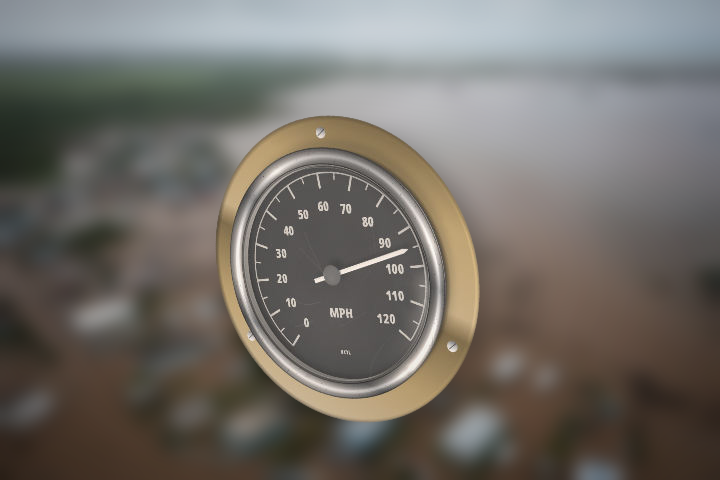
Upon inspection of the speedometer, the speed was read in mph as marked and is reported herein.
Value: 95 mph
